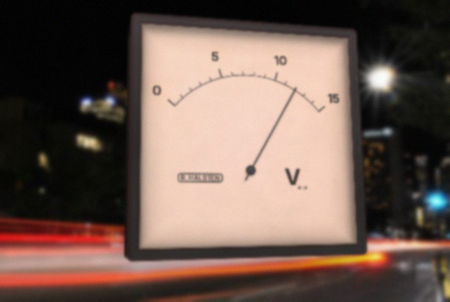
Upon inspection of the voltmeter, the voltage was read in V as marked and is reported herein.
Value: 12 V
